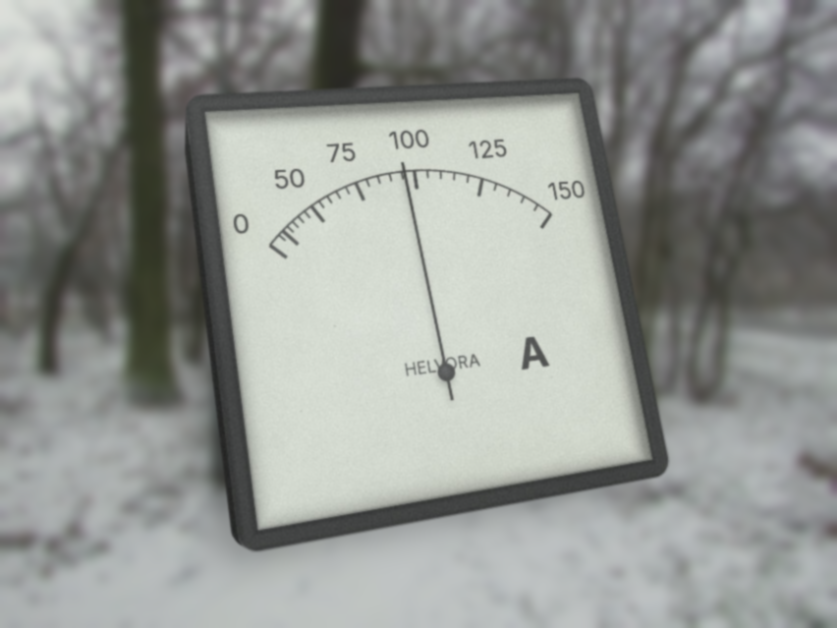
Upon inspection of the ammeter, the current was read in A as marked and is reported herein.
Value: 95 A
